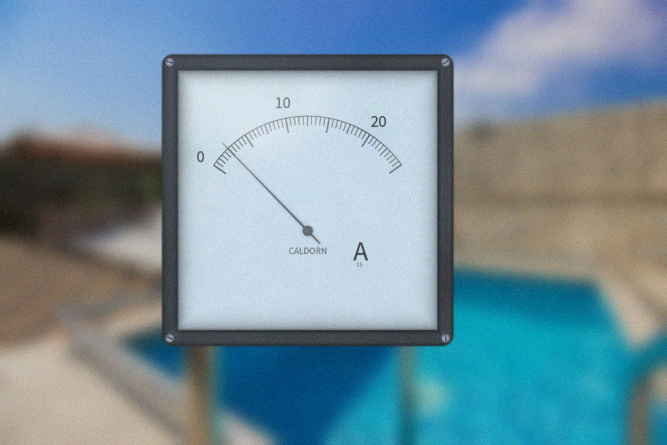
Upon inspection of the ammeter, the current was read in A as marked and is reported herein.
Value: 2.5 A
